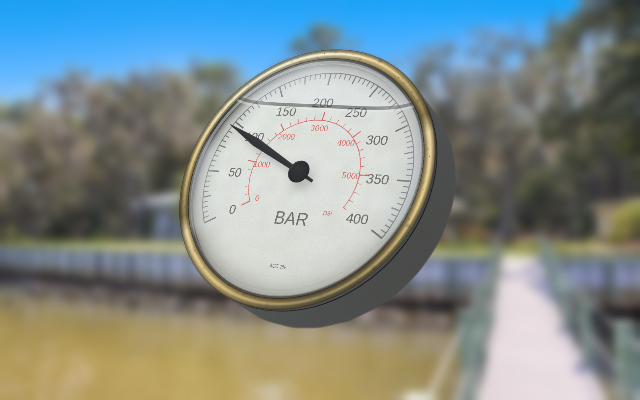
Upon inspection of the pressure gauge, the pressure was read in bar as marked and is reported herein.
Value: 95 bar
